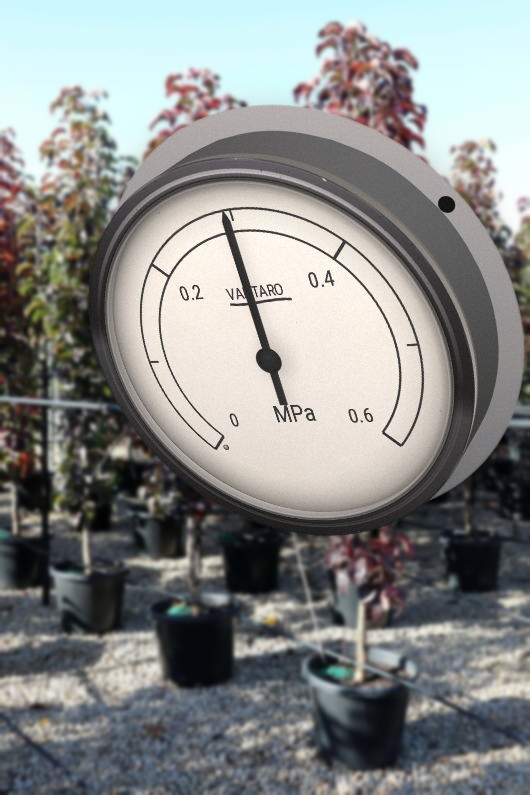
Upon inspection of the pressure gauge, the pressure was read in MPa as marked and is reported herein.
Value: 0.3 MPa
